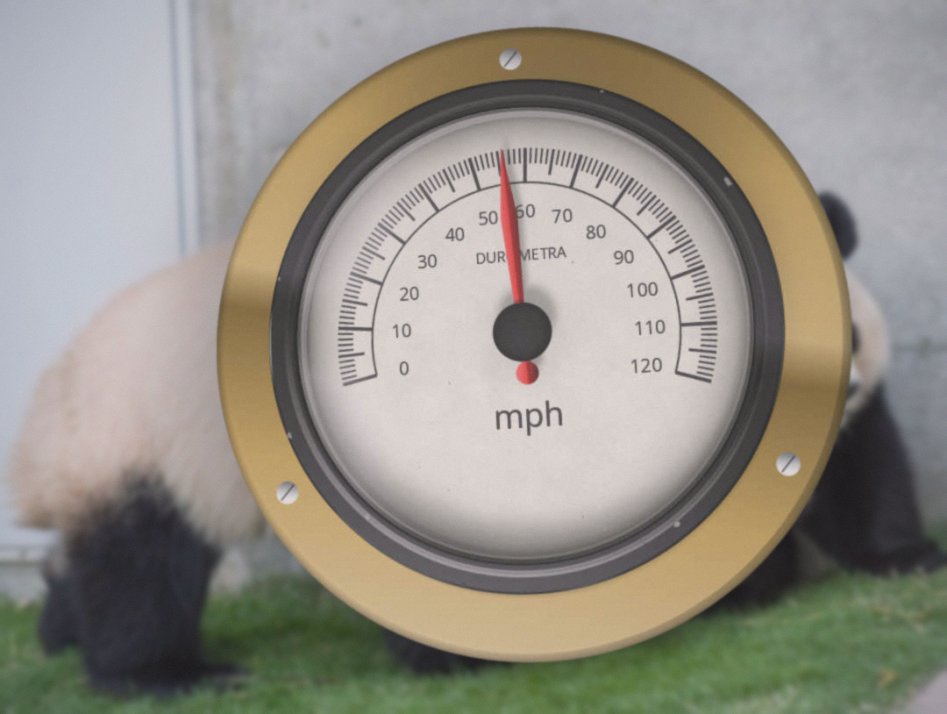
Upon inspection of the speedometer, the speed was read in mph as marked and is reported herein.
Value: 56 mph
